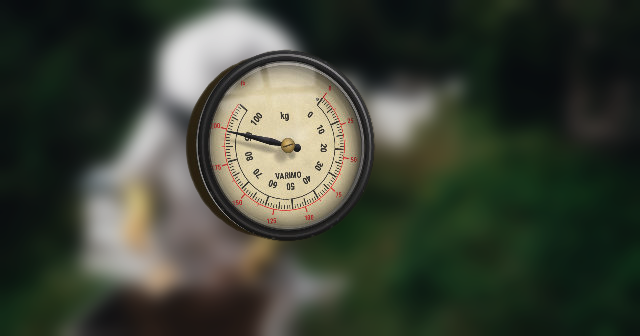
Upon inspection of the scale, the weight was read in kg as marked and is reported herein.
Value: 90 kg
